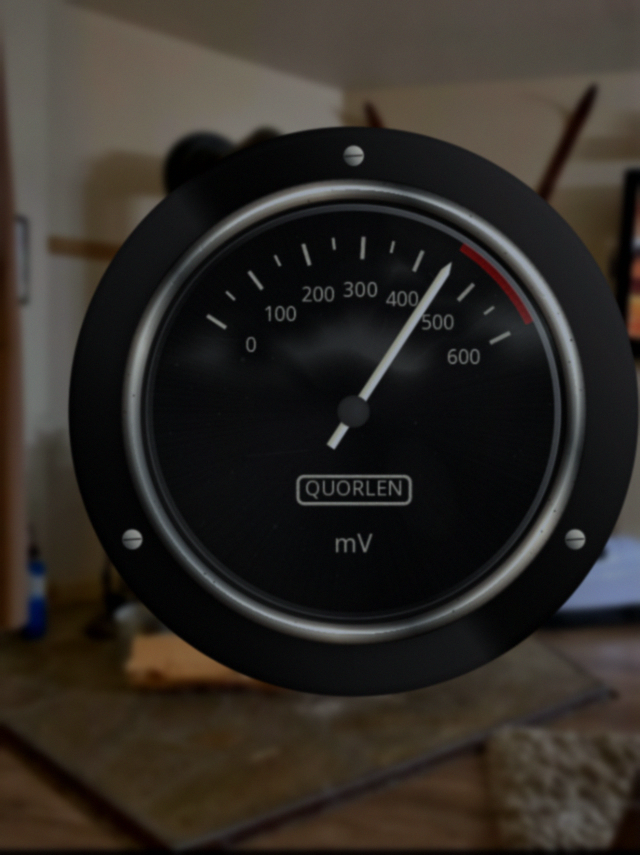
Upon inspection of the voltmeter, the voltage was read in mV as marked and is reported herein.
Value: 450 mV
